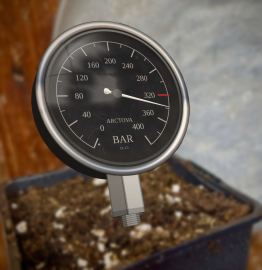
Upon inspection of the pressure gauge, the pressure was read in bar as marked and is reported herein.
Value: 340 bar
